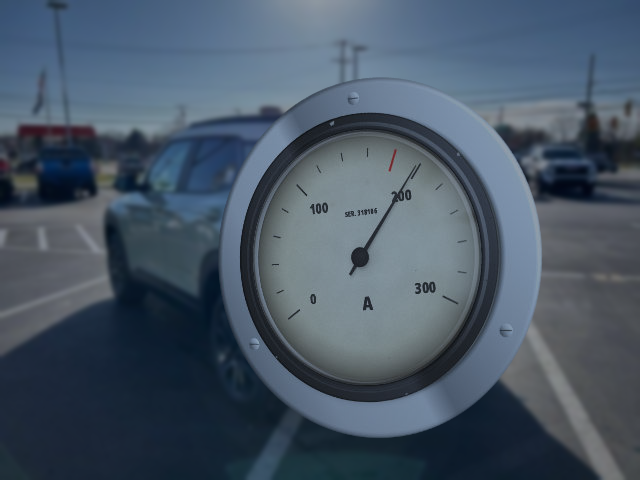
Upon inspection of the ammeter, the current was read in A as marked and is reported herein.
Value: 200 A
